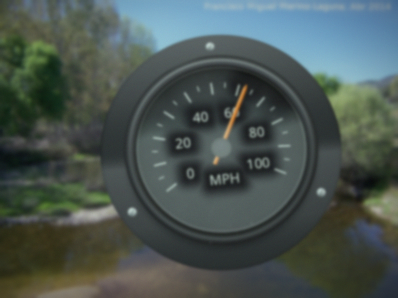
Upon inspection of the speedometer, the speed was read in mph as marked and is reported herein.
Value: 62.5 mph
